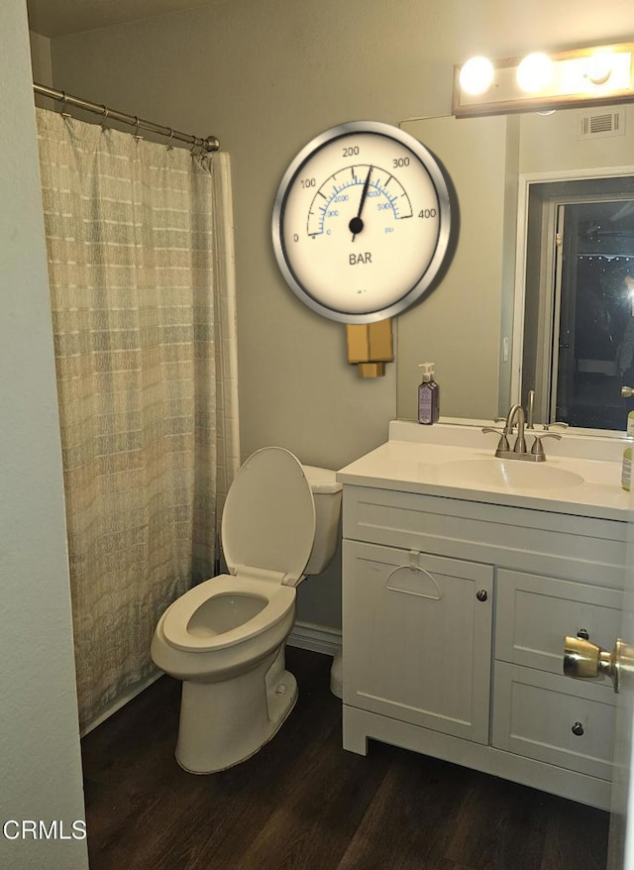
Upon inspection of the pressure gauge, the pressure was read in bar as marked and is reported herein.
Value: 250 bar
